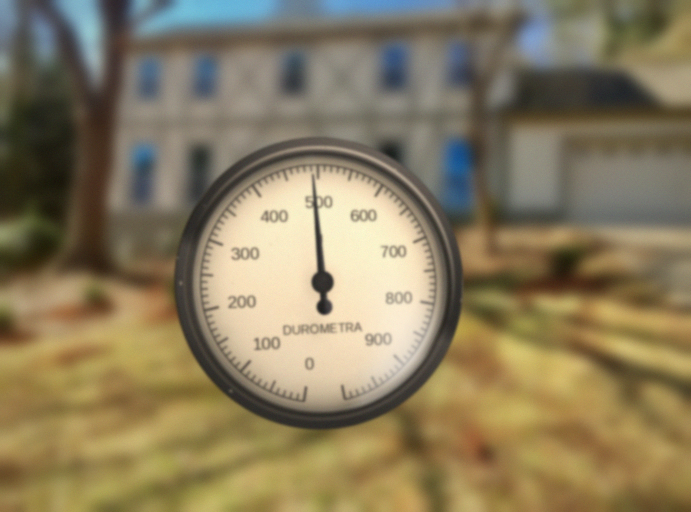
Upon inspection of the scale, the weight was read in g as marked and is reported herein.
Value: 490 g
